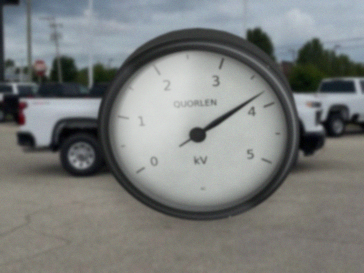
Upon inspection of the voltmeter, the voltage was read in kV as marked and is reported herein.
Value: 3.75 kV
